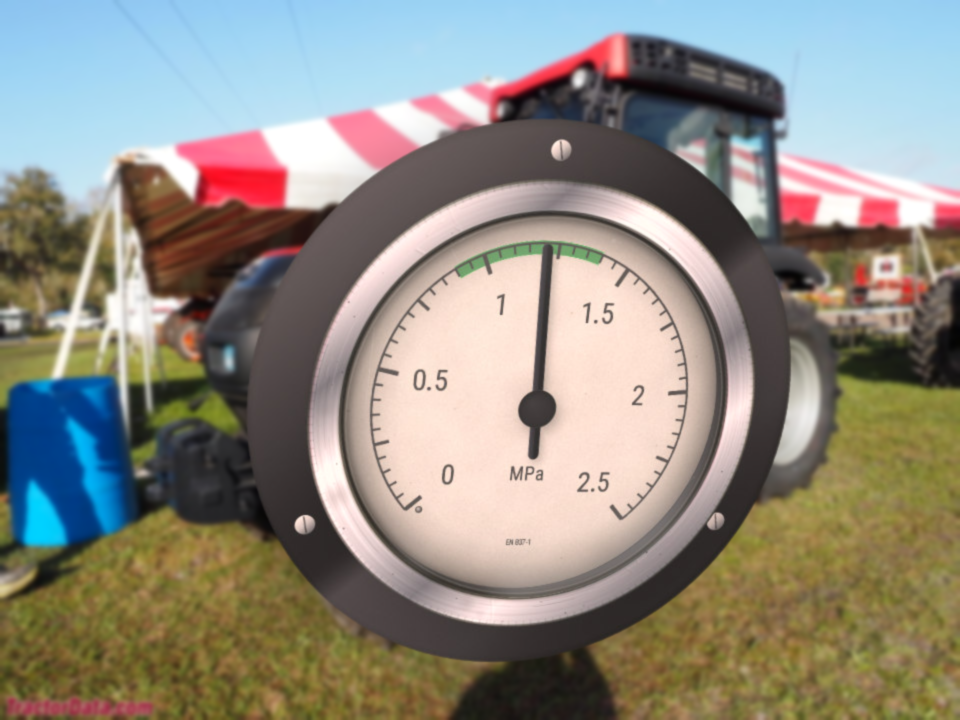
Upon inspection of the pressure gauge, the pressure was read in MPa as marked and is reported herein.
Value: 1.2 MPa
